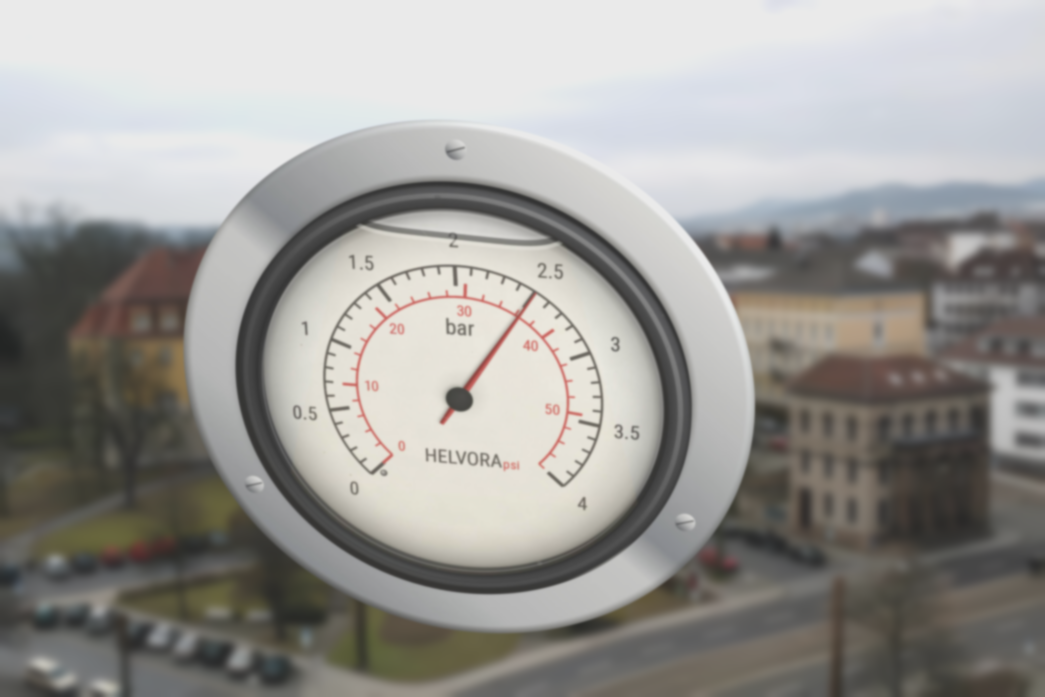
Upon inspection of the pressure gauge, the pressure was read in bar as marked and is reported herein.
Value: 2.5 bar
